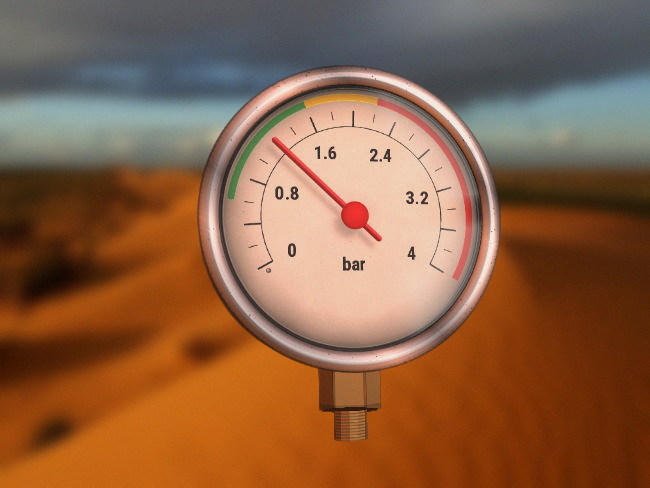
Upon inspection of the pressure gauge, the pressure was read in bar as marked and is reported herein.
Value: 1.2 bar
